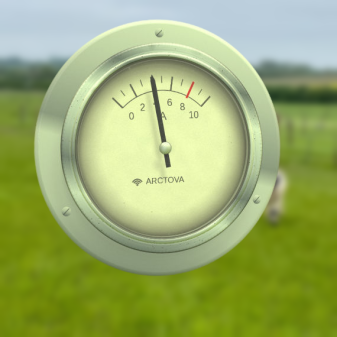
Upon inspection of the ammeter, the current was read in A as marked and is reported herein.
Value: 4 A
